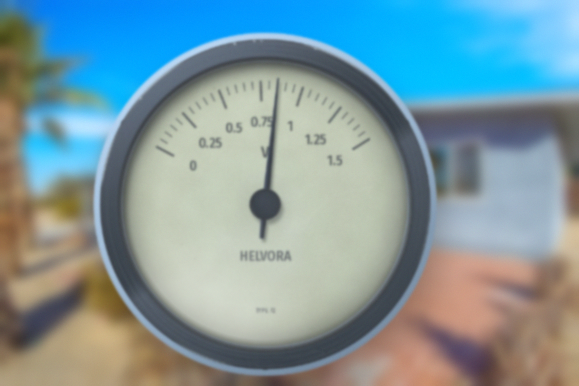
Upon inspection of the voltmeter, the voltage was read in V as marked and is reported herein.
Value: 0.85 V
